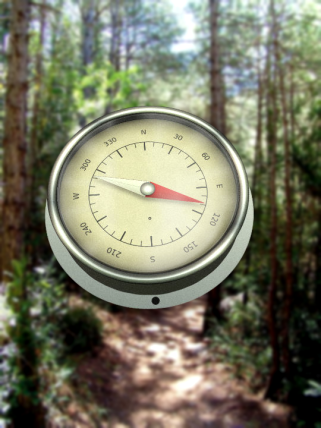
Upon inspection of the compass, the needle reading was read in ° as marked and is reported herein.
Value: 110 °
